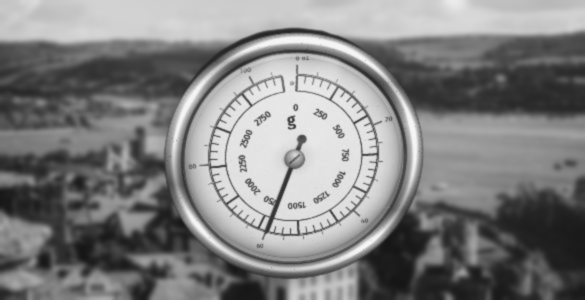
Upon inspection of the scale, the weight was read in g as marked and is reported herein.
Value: 1700 g
